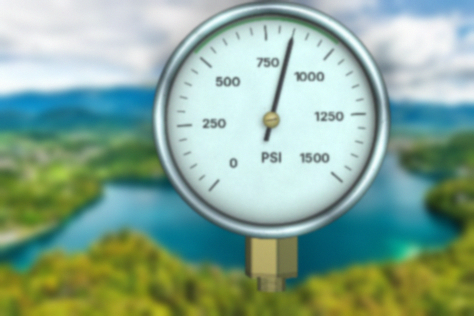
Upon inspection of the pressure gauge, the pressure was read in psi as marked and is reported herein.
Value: 850 psi
